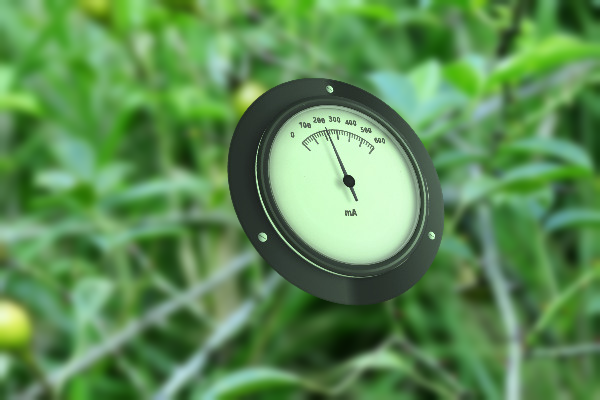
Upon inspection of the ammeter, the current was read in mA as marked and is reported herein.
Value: 200 mA
